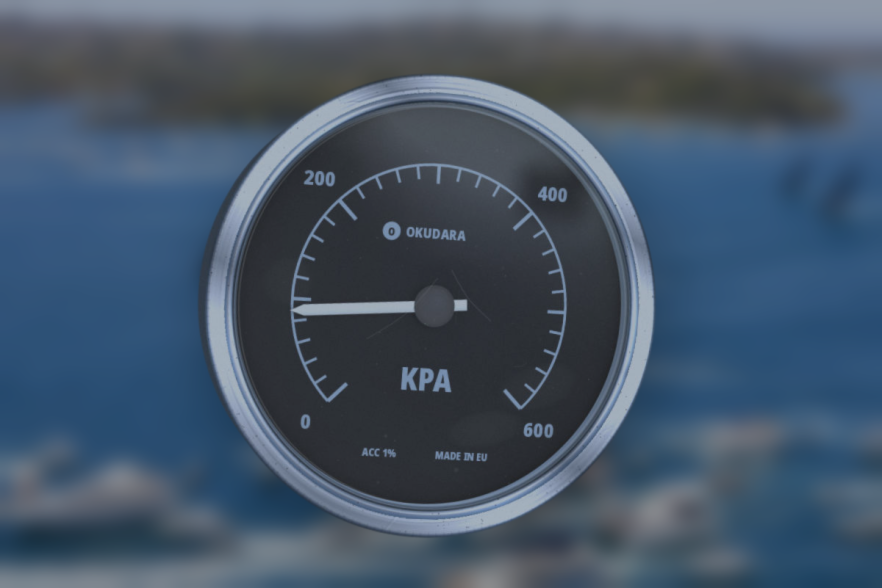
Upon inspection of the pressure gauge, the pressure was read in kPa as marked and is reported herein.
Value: 90 kPa
